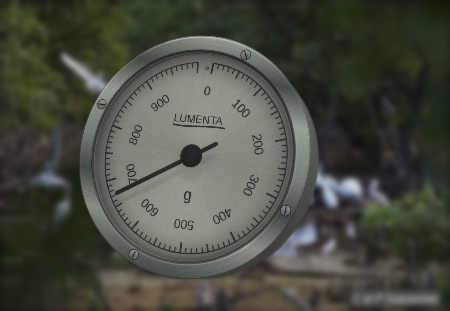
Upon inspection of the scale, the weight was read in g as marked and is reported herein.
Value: 670 g
